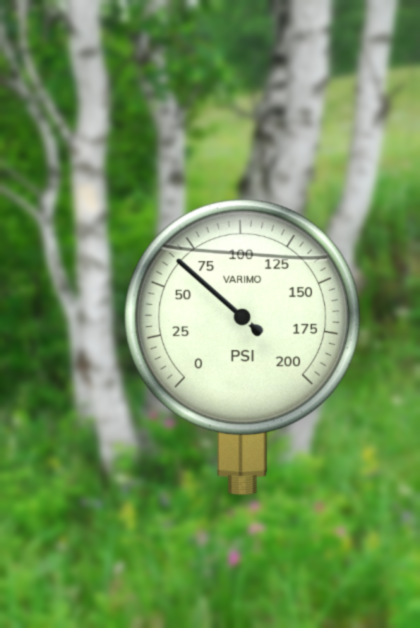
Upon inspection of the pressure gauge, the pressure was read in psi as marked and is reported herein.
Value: 65 psi
